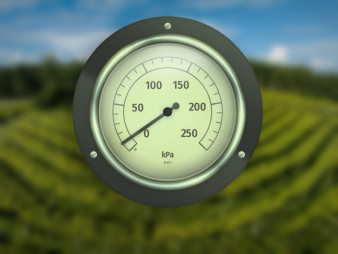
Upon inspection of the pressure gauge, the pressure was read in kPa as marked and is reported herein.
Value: 10 kPa
